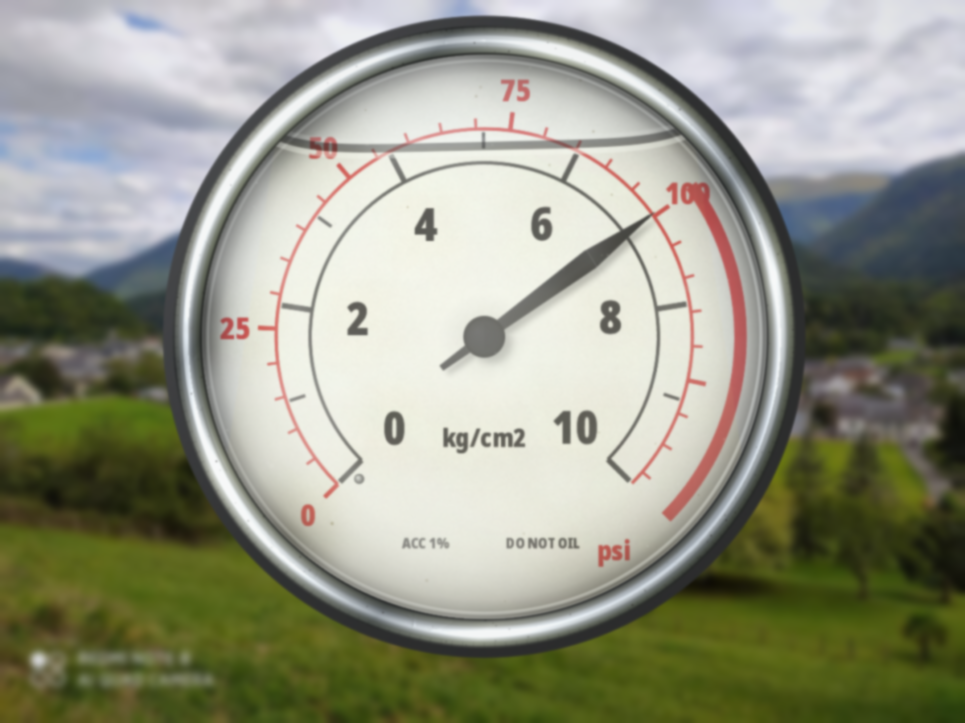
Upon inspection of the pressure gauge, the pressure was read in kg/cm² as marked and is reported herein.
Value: 7 kg/cm²
